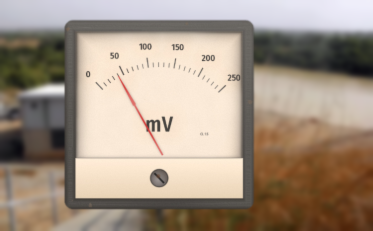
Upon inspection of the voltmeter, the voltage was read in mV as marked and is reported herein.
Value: 40 mV
